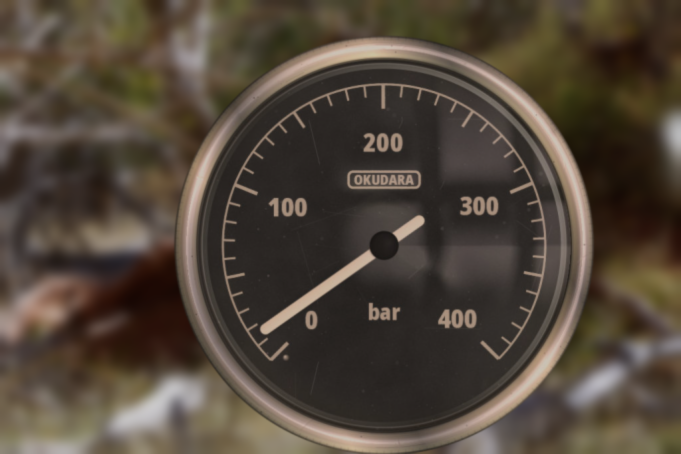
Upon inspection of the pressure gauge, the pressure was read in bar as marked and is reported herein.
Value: 15 bar
